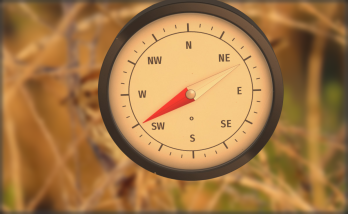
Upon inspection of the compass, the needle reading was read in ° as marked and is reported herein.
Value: 240 °
